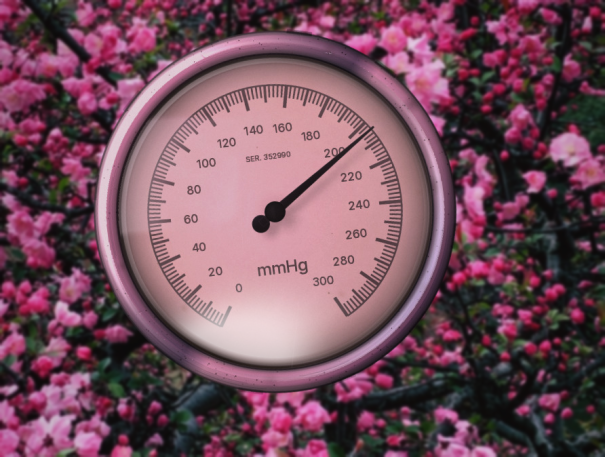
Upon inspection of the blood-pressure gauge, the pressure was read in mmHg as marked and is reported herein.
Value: 204 mmHg
